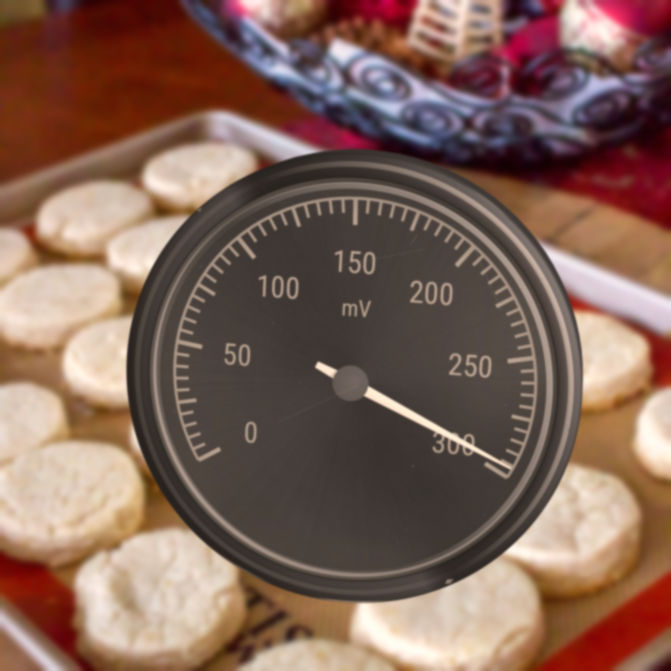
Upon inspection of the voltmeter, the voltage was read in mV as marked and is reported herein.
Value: 295 mV
